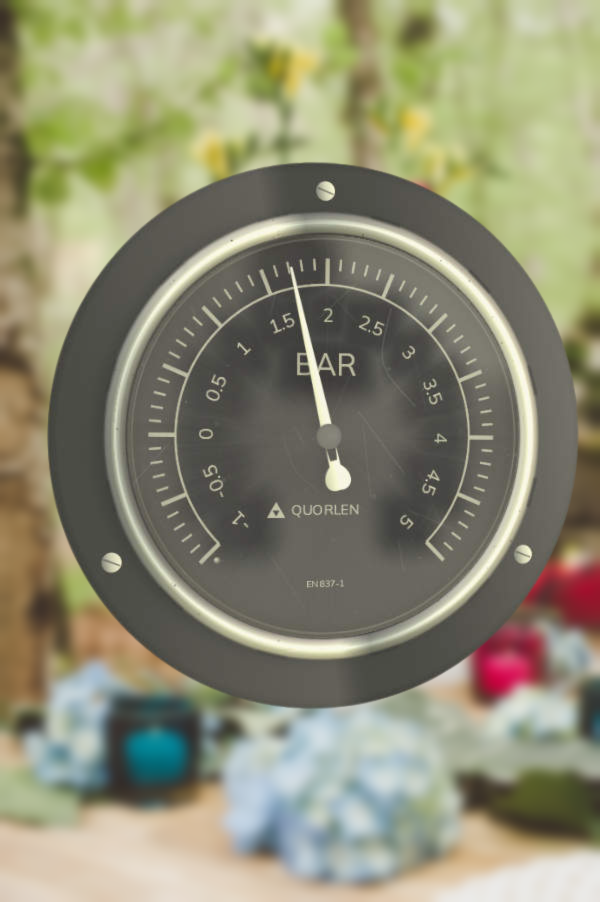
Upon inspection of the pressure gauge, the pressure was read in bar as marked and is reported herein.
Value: 1.7 bar
